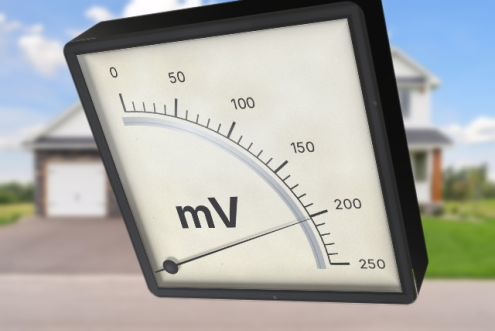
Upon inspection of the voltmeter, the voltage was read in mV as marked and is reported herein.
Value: 200 mV
